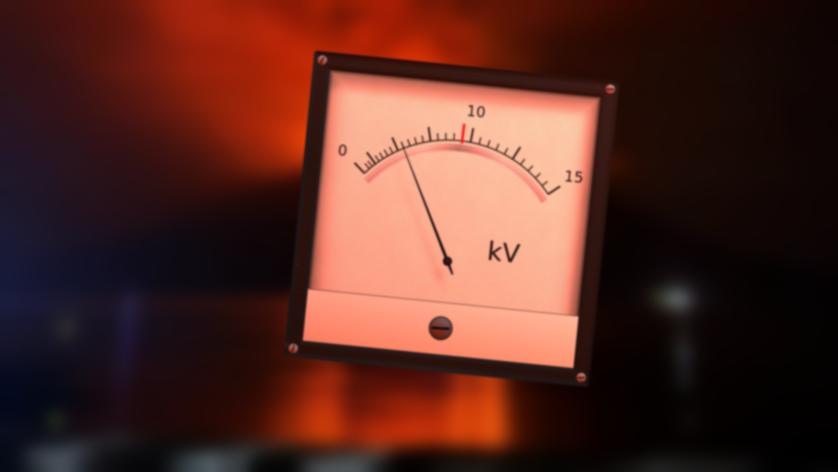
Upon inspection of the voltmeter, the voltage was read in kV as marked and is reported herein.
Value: 5.5 kV
